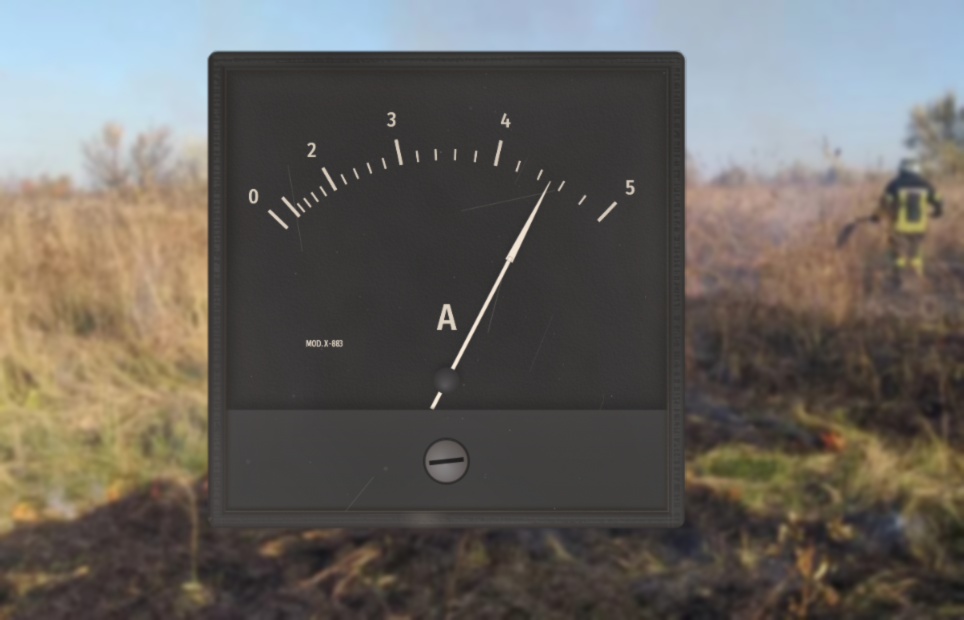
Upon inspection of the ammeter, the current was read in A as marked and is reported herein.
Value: 4.5 A
